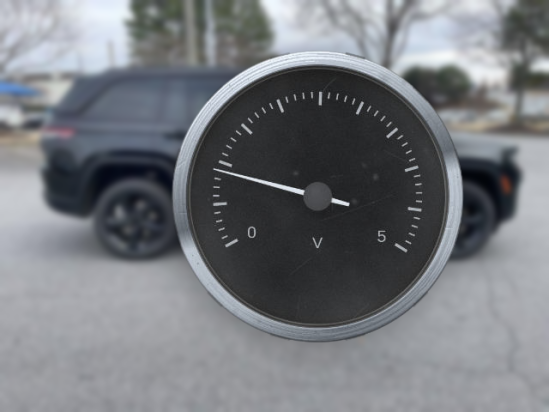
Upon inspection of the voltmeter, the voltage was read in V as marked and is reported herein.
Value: 0.9 V
